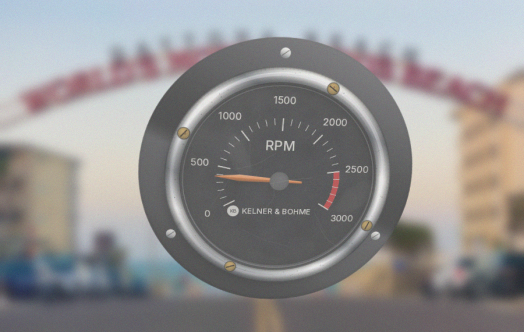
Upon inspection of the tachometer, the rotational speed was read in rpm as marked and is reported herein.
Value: 400 rpm
